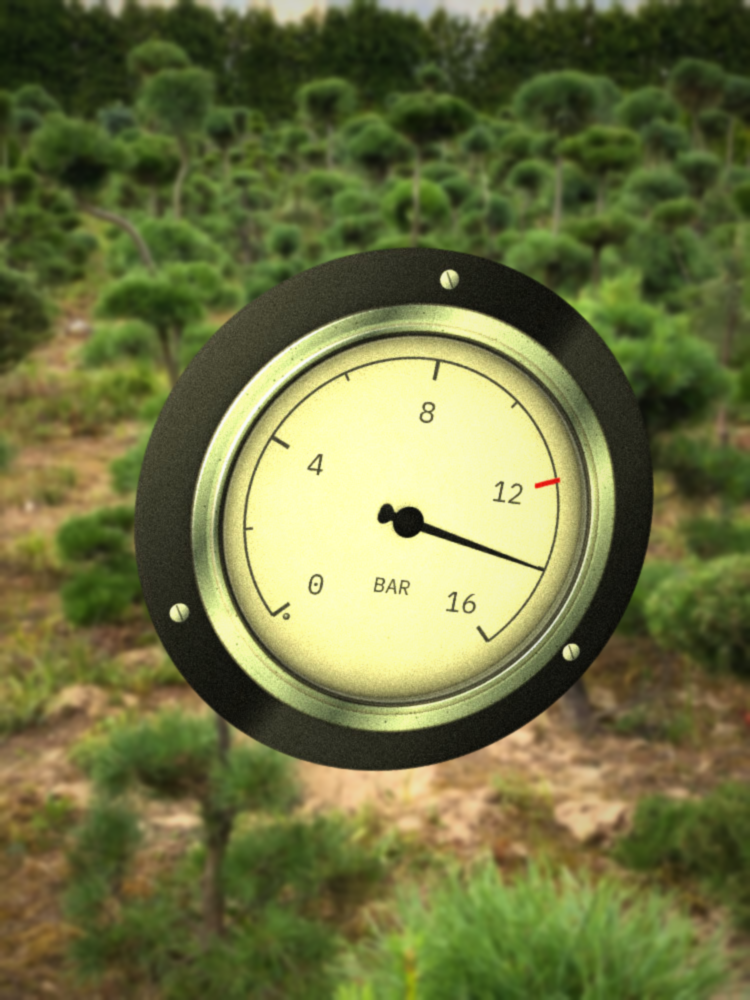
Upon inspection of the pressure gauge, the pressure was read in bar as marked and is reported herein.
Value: 14 bar
